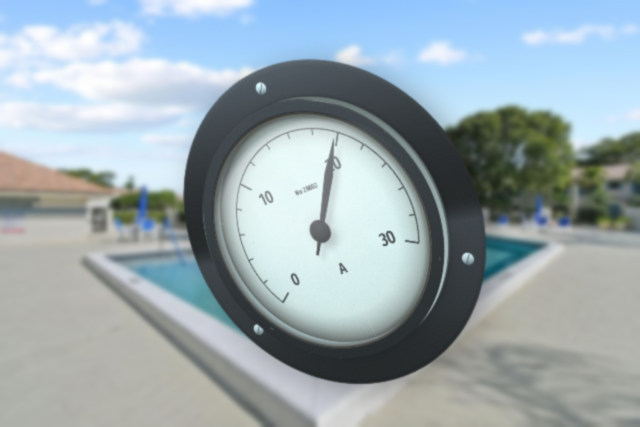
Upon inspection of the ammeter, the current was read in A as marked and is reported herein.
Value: 20 A
